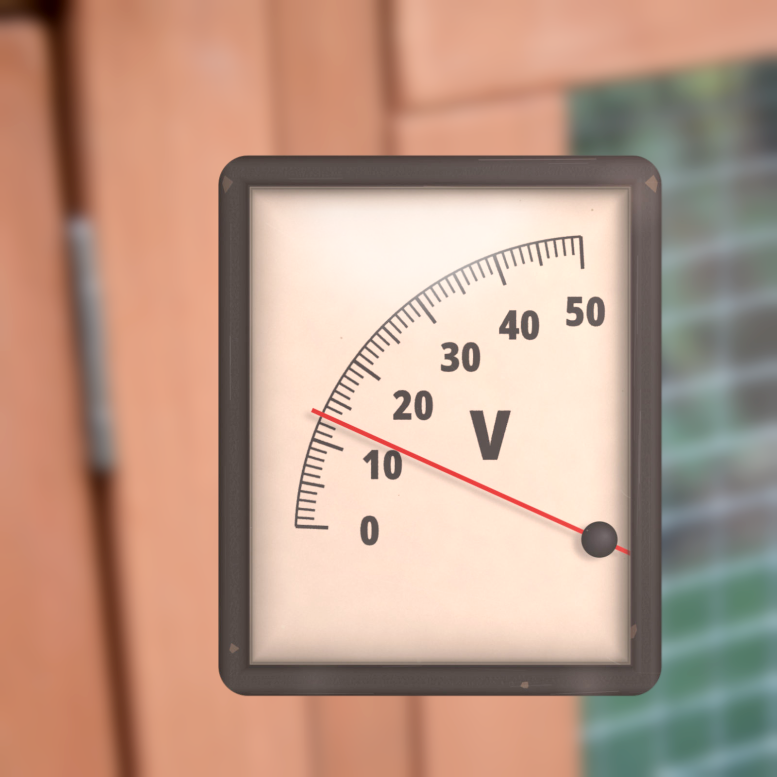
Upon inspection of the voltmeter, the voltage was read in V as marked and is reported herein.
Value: 13 V
